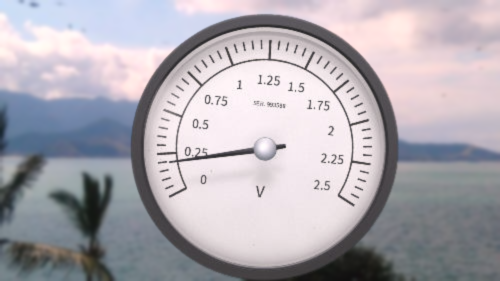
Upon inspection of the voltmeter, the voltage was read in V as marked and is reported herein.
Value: 0.2 V
